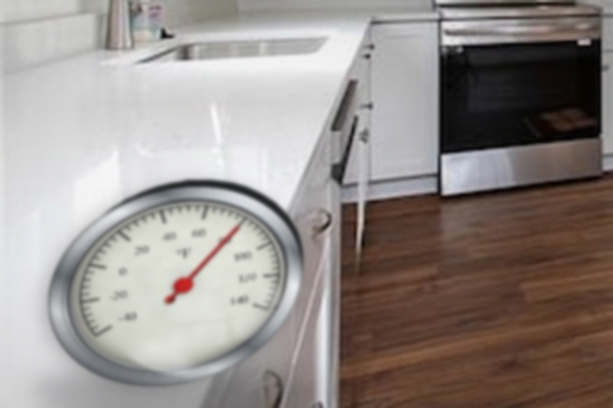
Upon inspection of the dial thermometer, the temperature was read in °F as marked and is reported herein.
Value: 80 °F
